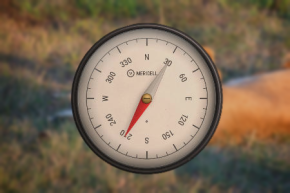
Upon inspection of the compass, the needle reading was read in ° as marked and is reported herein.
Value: 210 °
